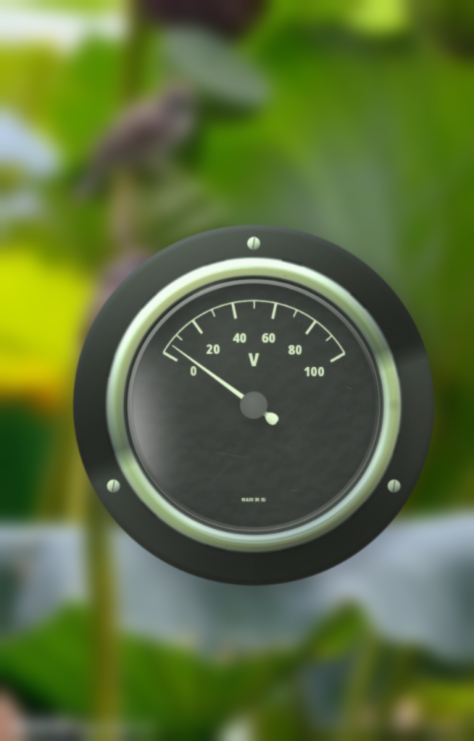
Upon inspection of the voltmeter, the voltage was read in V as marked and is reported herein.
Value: 5 V
